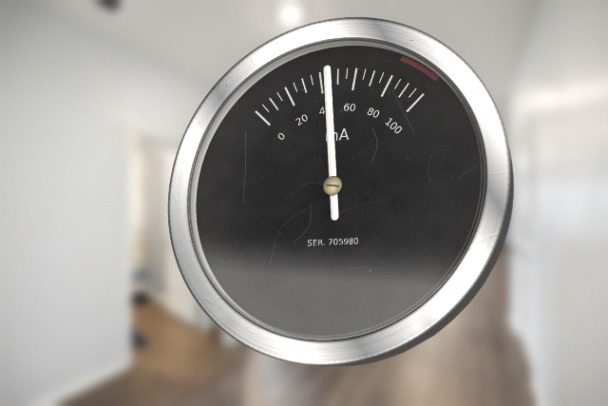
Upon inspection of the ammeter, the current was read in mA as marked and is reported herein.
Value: 45 mA
